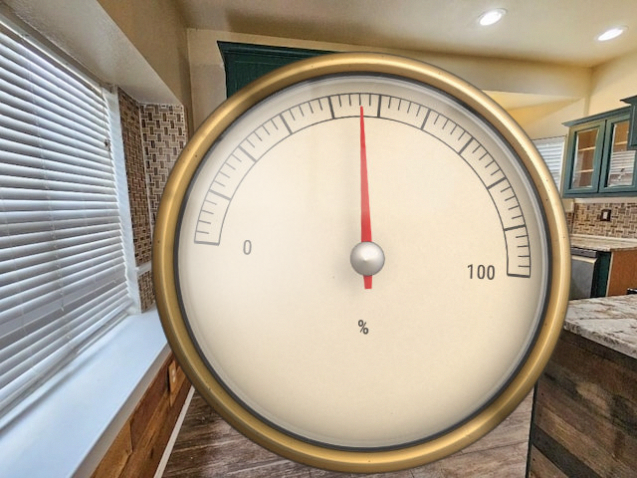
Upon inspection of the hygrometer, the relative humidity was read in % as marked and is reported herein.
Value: 46 %
